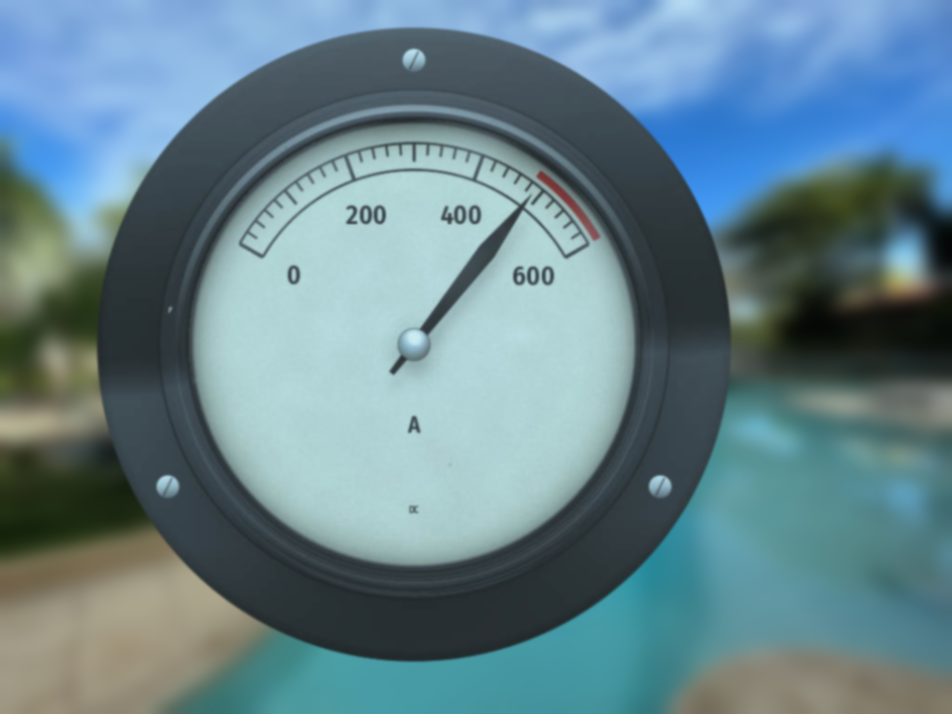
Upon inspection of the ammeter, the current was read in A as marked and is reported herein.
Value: 490 A
